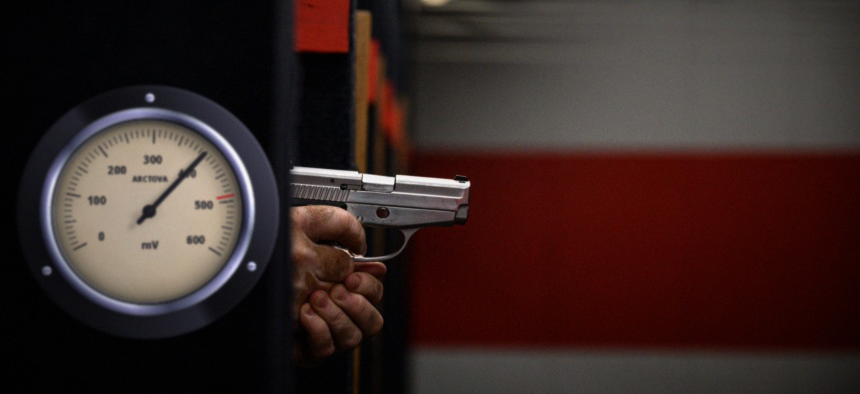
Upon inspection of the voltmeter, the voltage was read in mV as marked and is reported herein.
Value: 400 mV
